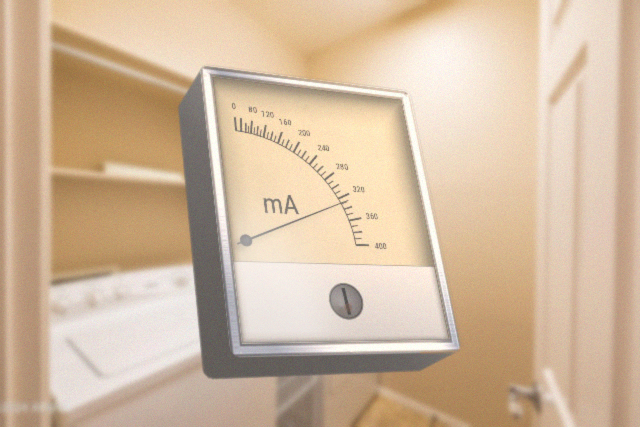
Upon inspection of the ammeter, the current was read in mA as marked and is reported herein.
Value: 330 mA
